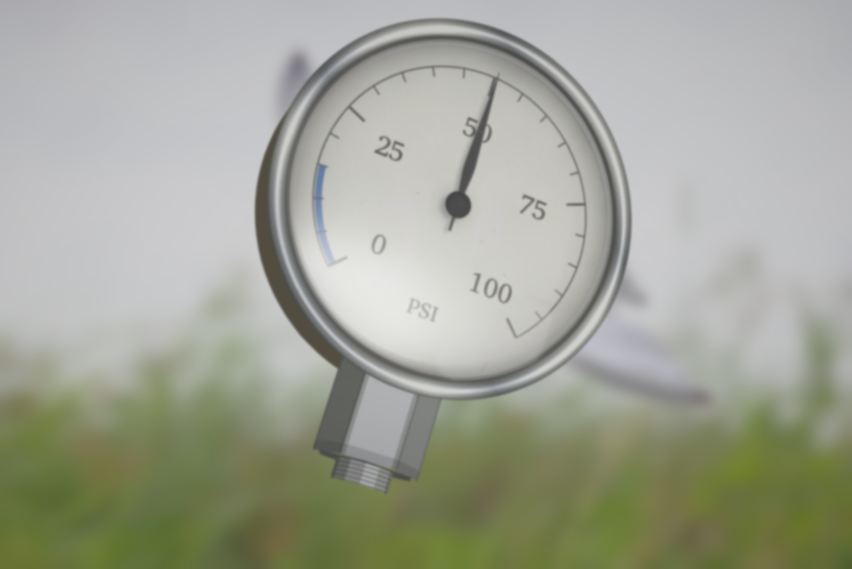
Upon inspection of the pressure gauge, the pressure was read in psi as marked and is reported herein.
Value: 50 psi
